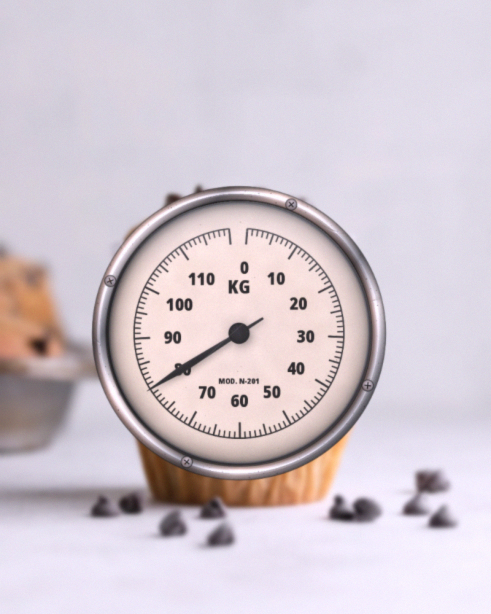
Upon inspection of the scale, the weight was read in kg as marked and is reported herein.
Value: 80 kg
